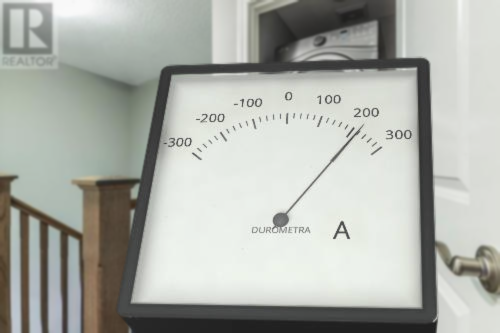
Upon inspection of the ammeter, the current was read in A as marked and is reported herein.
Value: 220 A
